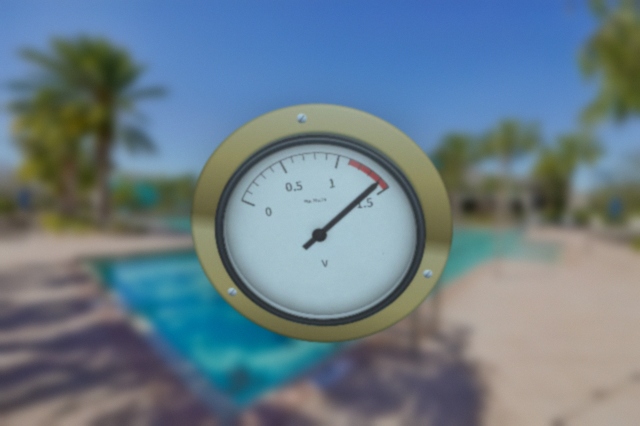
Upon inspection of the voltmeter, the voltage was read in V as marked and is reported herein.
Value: 1.4 V
